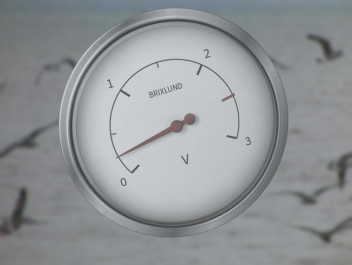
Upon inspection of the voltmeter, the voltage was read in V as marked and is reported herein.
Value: 0.25 V
